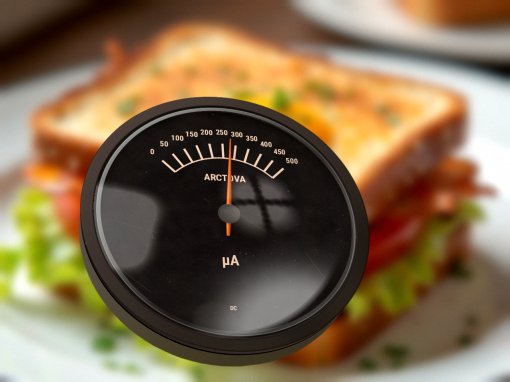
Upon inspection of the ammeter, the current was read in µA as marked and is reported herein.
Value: 275 µA
